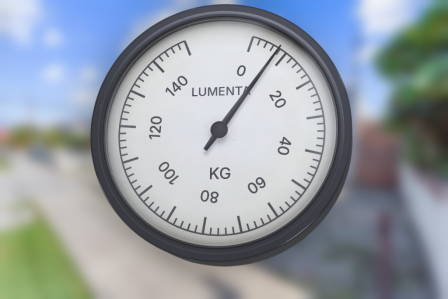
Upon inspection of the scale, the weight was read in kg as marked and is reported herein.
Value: 8 kg
